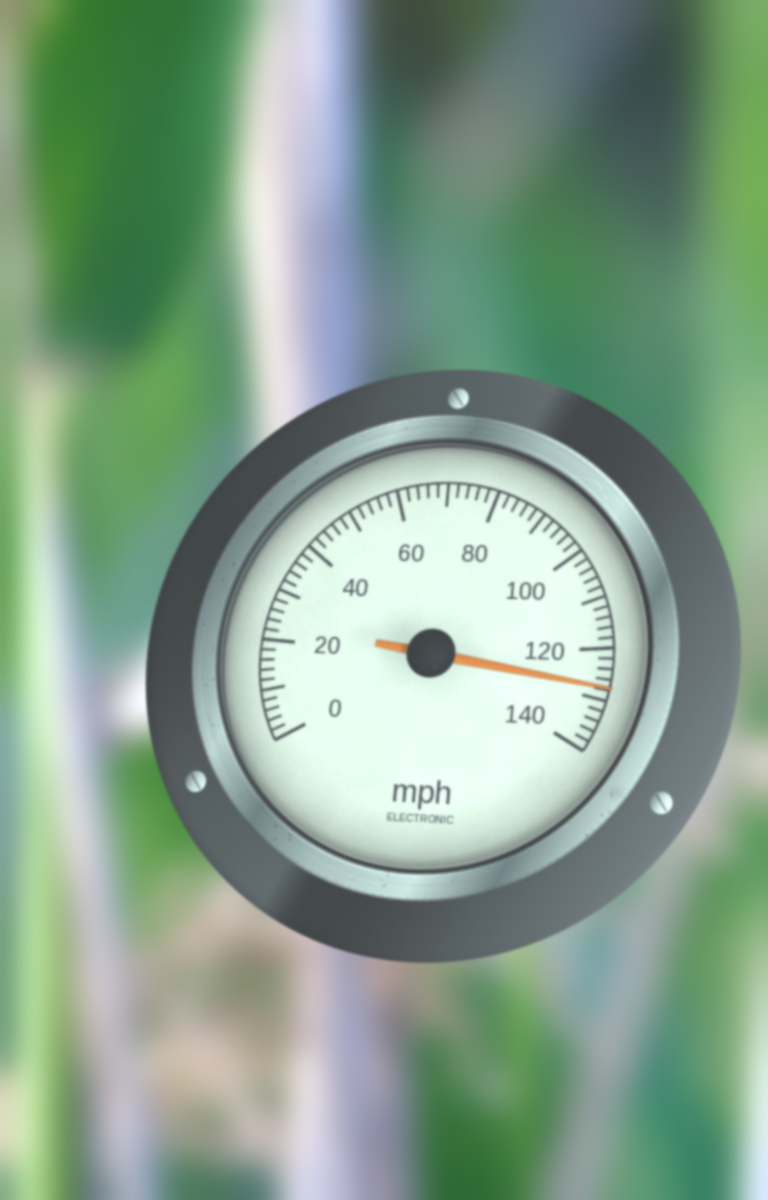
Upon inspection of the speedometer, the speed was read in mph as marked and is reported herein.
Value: 128 mph
